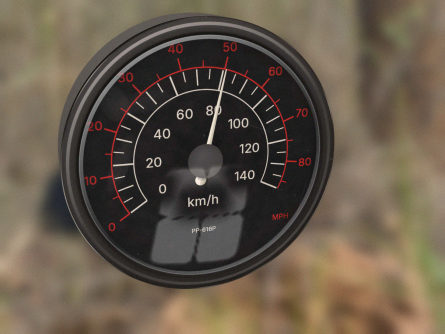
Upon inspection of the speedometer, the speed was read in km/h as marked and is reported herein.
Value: 80 km/h
